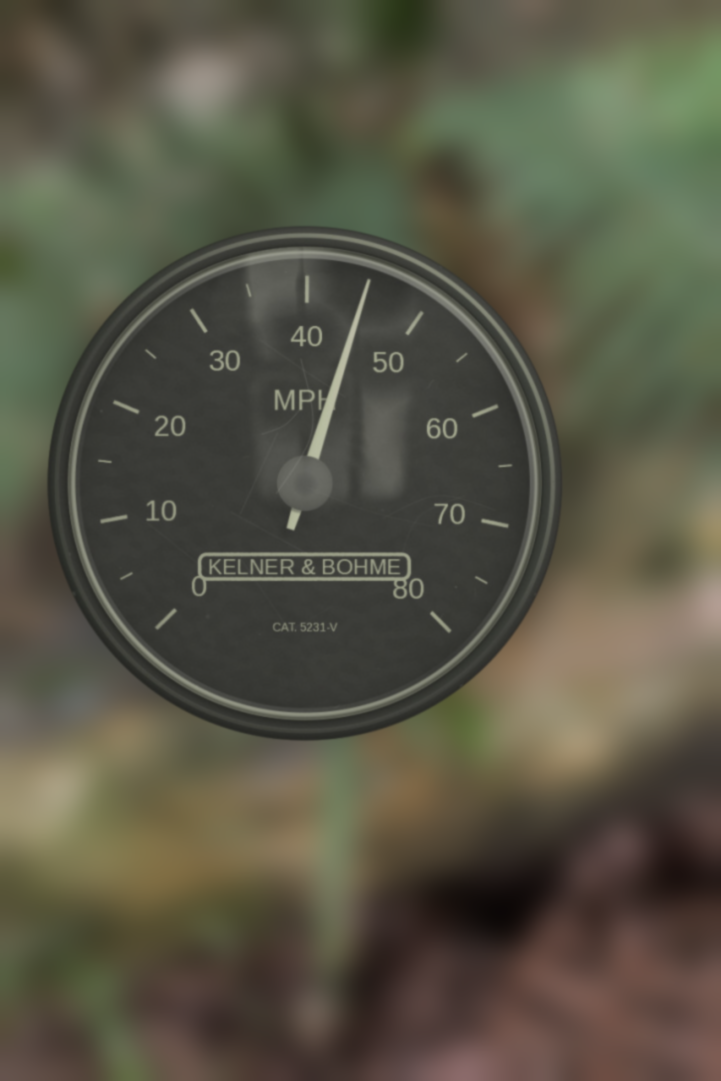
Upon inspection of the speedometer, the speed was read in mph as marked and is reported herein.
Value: 45 mph
